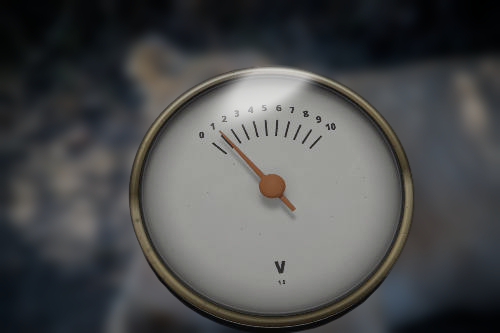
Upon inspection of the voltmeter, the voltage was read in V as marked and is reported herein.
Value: 1 V
